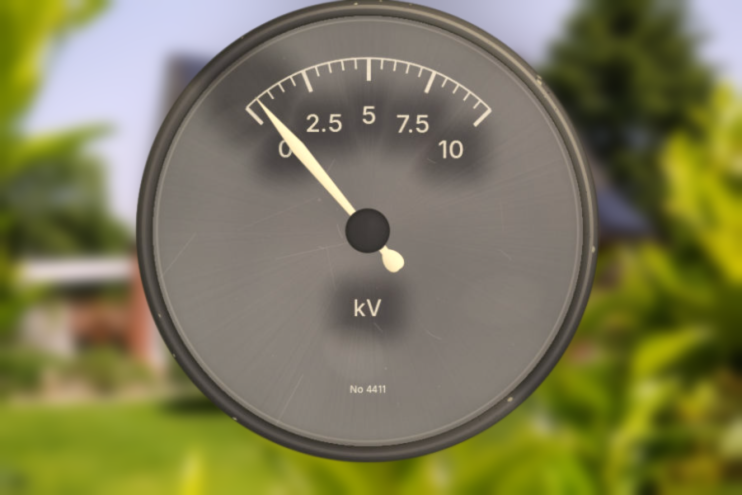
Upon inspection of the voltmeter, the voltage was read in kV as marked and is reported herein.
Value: 0.5 kV
